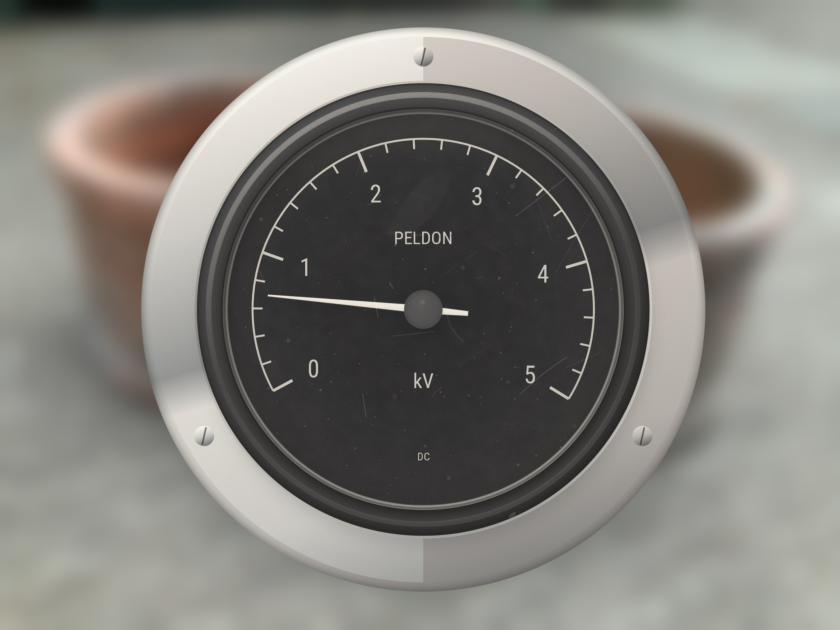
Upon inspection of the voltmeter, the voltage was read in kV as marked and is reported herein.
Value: 0.7 kV
